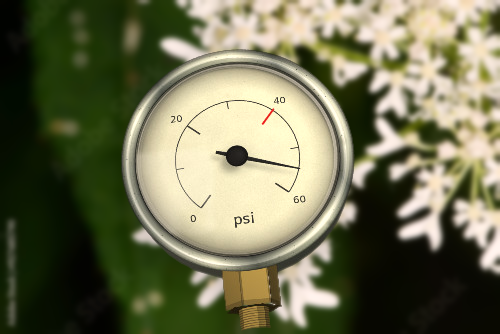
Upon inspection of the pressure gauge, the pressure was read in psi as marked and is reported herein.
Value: 55 psi
